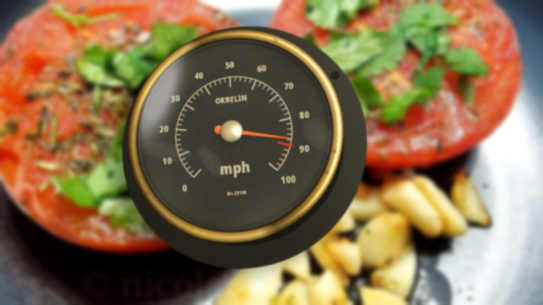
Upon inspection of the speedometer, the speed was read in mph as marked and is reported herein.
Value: 88 mph
